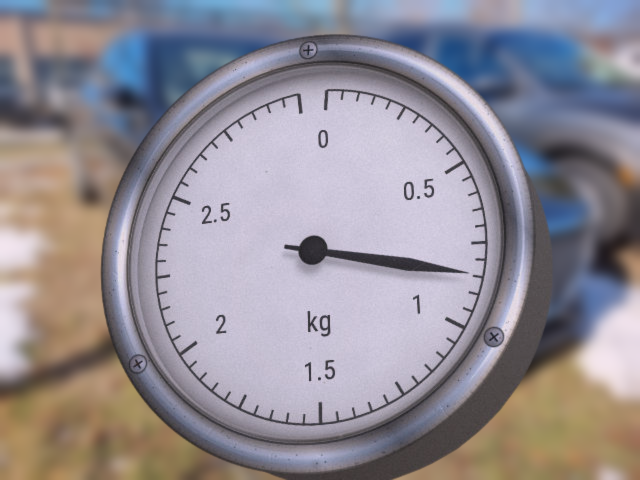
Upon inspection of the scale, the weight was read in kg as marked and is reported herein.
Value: 0.85 kg
